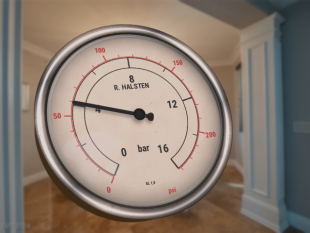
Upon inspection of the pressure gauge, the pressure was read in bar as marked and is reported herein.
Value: 4 bar
